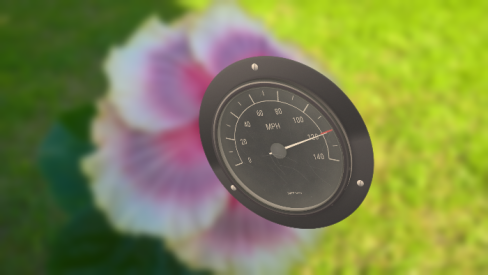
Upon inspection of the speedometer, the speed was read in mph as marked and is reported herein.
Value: 120 mph
